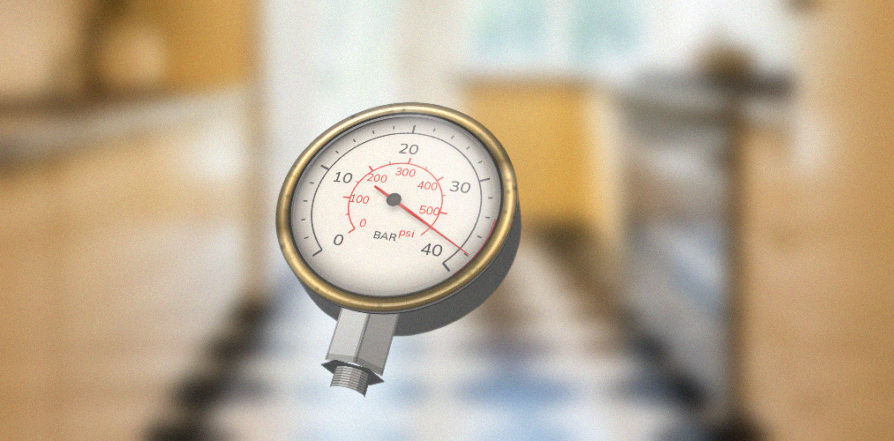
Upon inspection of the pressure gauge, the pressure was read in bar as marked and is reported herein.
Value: 38 bar
